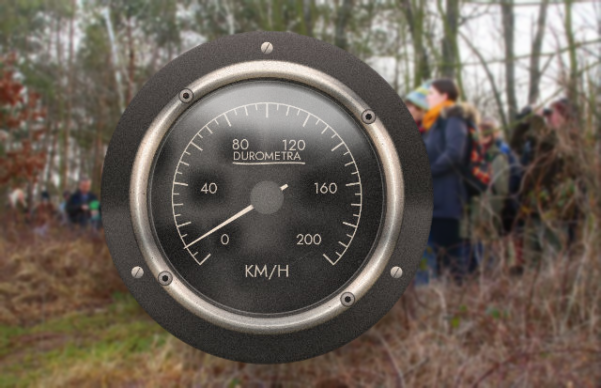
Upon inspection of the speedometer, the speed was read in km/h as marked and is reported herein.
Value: 10 km/h
